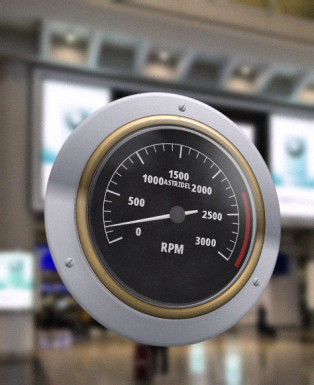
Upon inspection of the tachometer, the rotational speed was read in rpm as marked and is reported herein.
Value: 150 rpm
